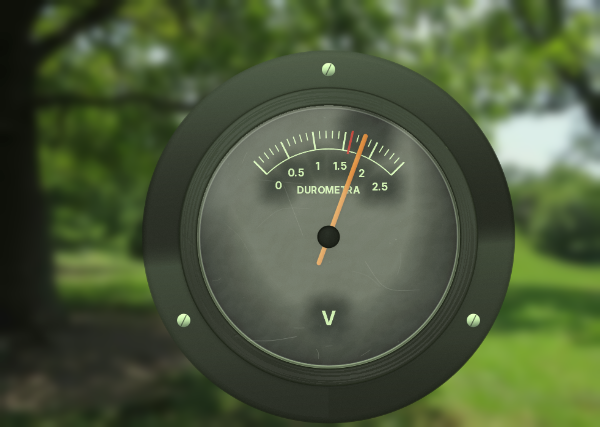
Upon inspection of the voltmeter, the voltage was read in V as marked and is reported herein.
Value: 1.8 V
